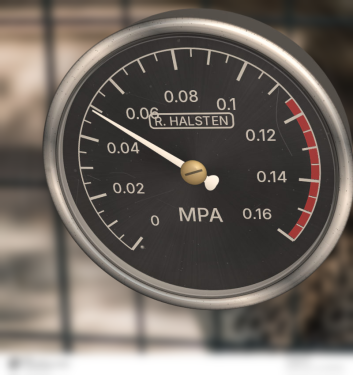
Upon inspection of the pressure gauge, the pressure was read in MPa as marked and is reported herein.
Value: 0.05 MPa
